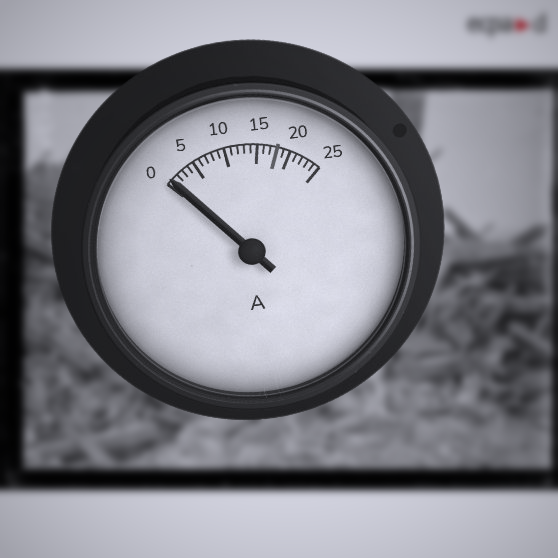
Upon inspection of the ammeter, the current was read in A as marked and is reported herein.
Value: 1 A
